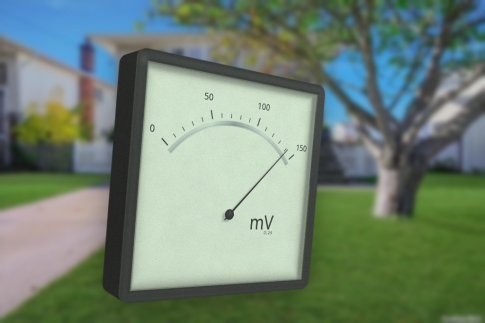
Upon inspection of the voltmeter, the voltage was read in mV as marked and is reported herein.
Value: 140 mV
